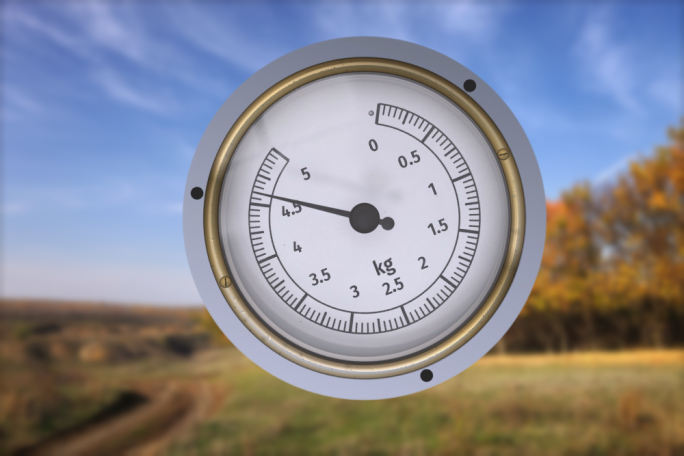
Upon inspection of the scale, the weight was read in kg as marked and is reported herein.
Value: 4.6 kg
